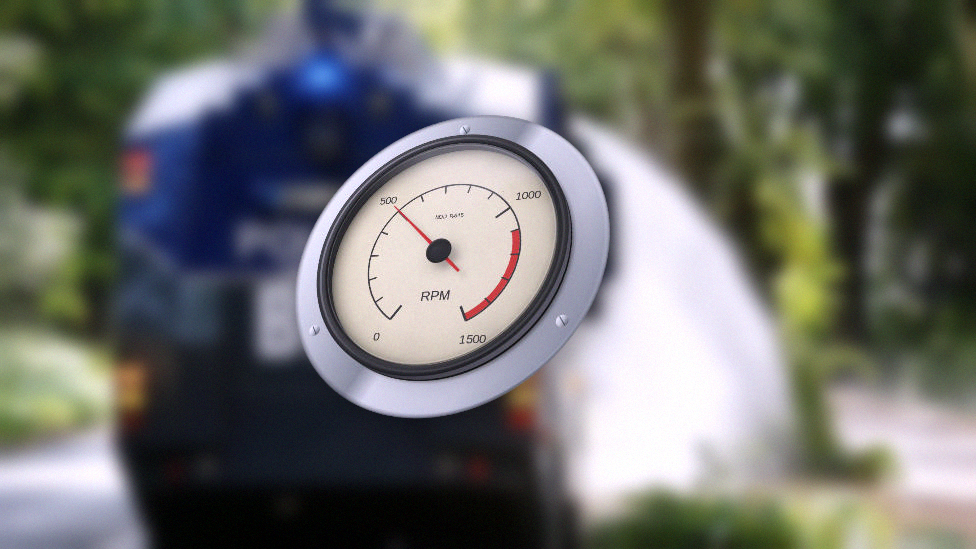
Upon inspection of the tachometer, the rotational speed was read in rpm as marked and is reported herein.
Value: 500 rpm
